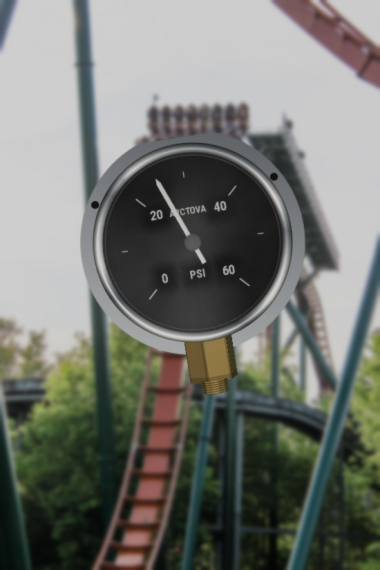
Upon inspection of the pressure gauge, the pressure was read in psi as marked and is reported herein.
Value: 25 psi
